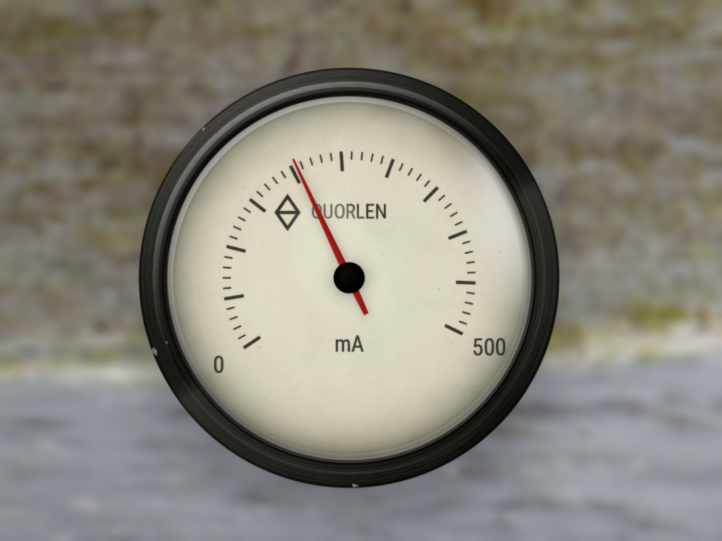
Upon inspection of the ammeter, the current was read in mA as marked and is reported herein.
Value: 205 mA
